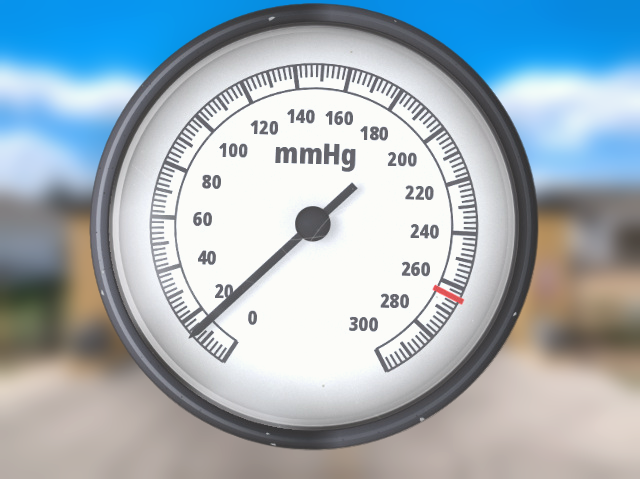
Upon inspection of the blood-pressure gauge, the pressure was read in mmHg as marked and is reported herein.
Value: 14 mmHg
